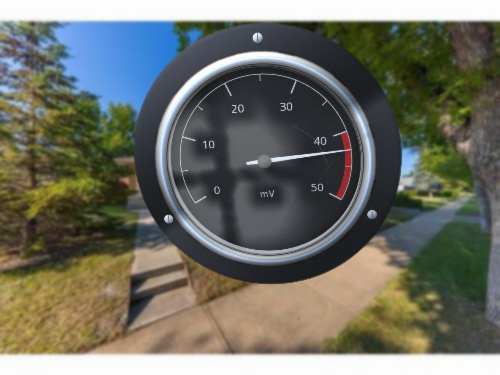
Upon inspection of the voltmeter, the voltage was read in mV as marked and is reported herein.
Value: 42.5 mV
